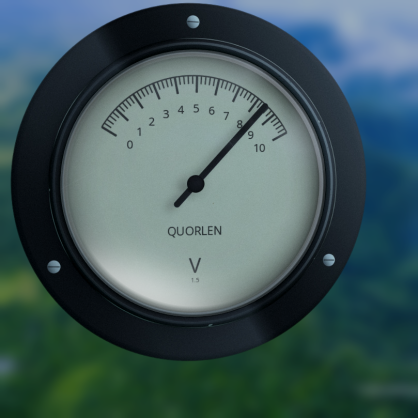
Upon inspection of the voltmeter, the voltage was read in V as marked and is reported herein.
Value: 8.4 V
